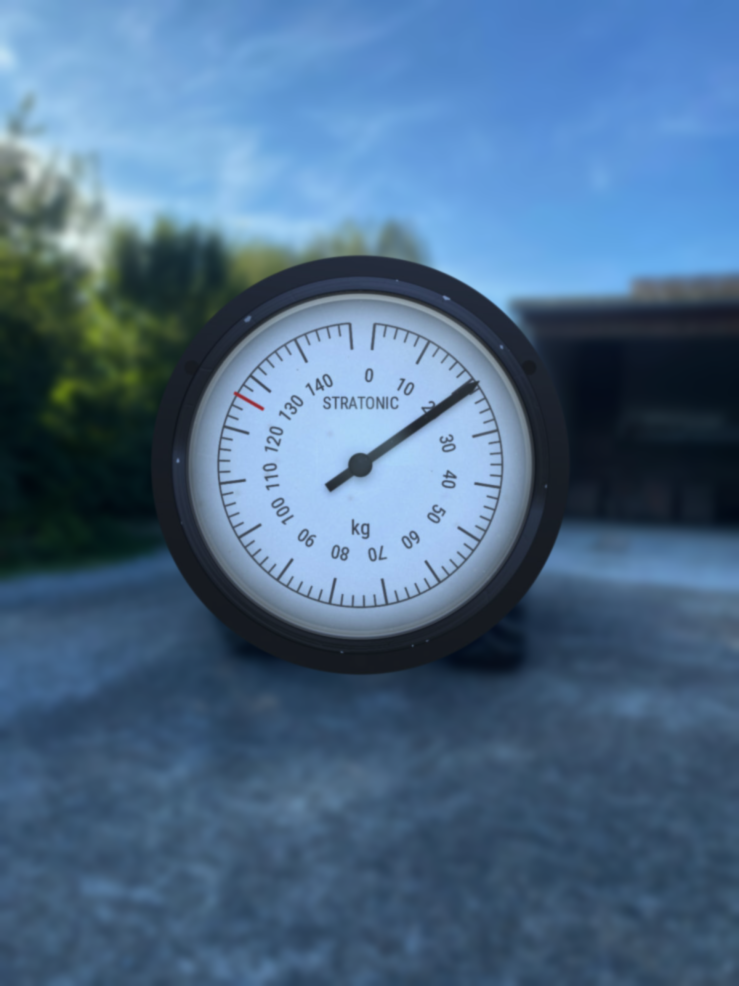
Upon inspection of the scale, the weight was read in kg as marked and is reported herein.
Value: 21 kg
